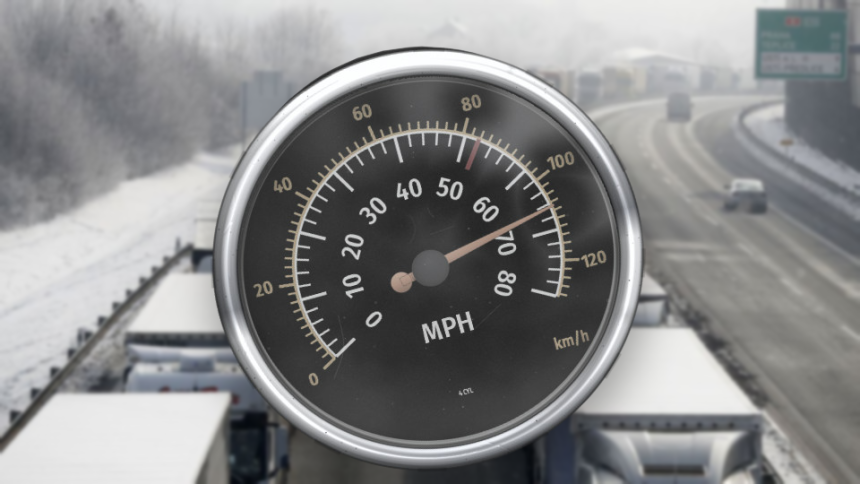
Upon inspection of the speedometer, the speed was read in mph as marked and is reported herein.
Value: 66 mph
